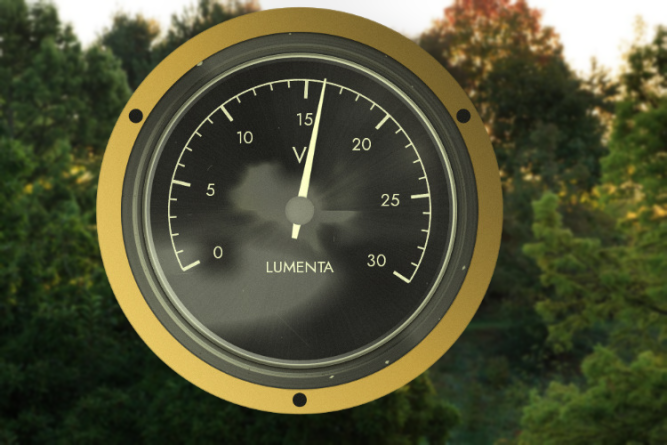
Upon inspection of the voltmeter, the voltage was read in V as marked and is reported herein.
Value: 16 V
